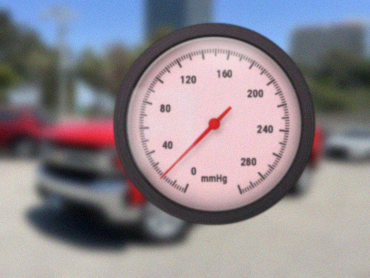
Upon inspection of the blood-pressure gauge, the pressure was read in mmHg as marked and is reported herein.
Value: 20 mmHg
